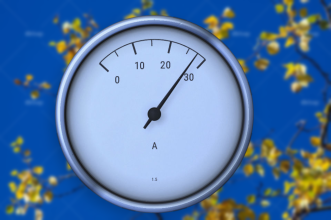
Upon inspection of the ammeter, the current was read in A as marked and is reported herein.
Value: 27.5 A
